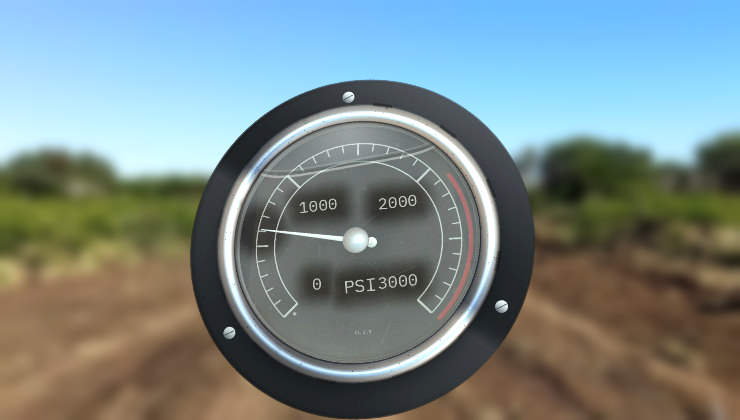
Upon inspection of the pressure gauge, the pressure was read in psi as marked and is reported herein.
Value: 600 psi
